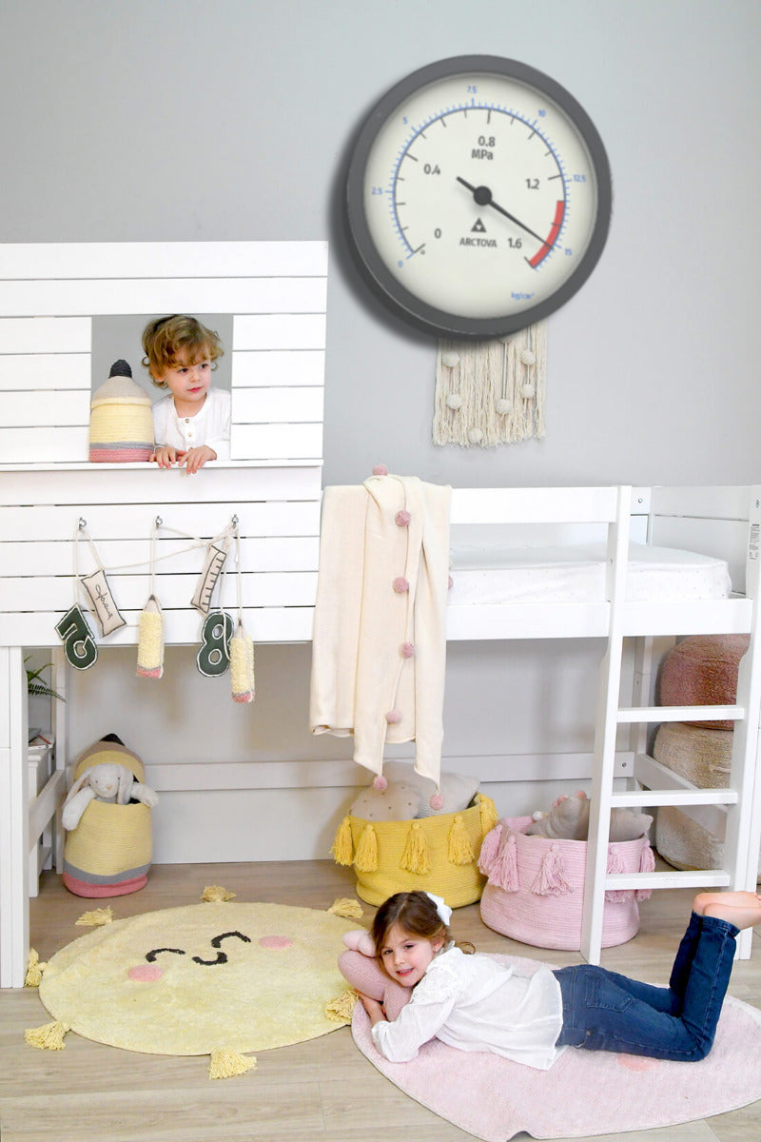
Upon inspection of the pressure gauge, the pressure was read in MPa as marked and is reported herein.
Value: 1.5 MPa
